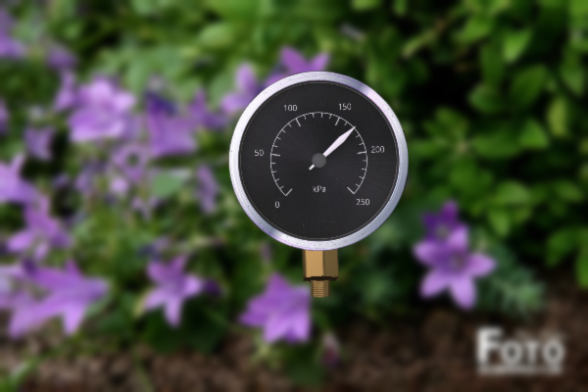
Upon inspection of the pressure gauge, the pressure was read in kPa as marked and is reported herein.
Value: 170 kPa
